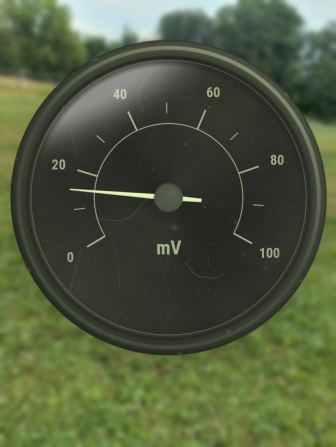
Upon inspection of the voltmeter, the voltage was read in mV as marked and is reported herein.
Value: 15 mV
